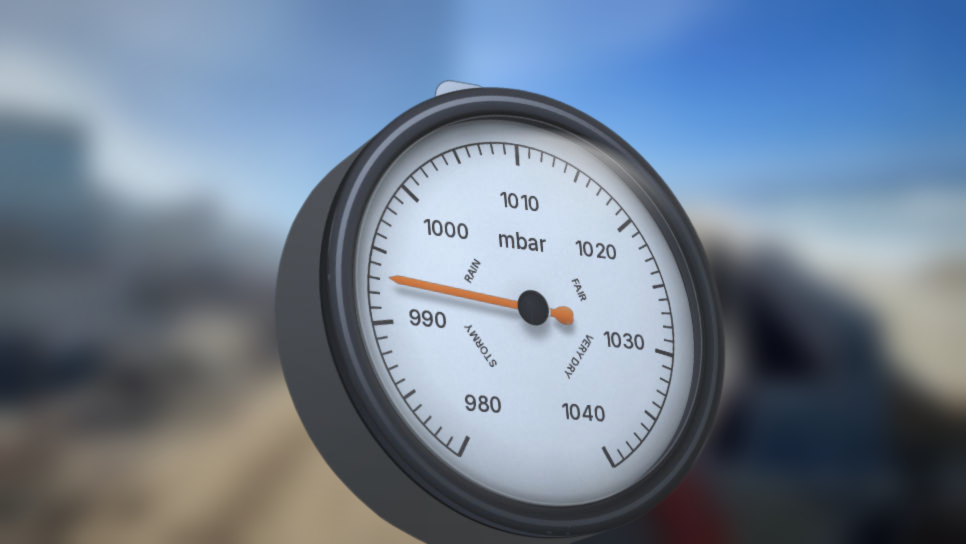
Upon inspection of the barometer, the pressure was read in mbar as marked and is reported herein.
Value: 993 mbar
